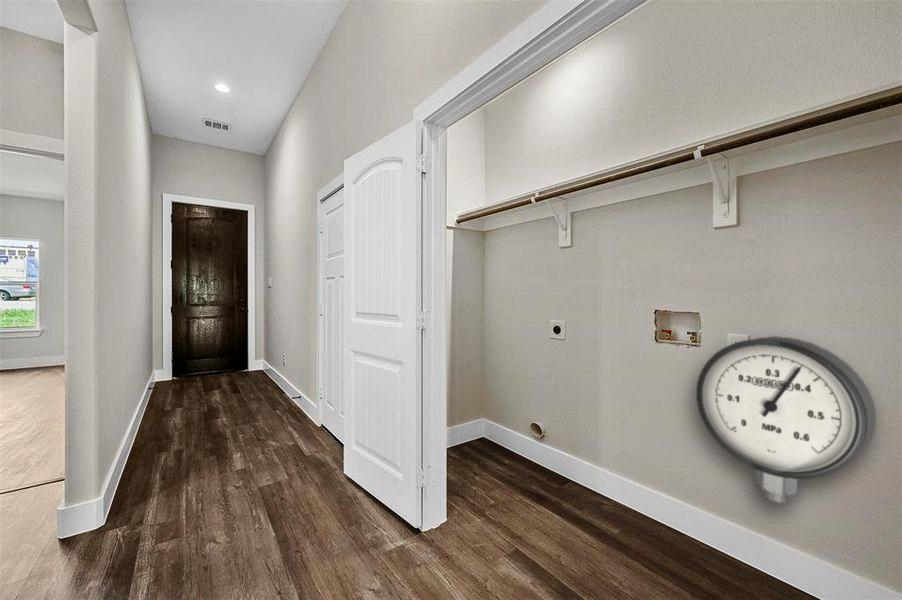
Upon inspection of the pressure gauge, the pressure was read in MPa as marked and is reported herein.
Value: 0.36 MPa
